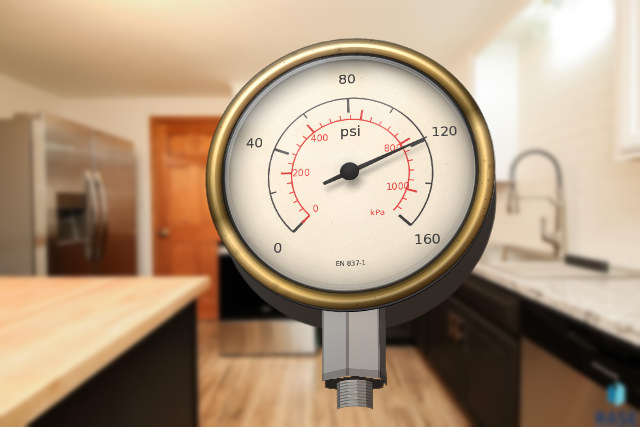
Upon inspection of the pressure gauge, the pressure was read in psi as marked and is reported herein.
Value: 120 psi
